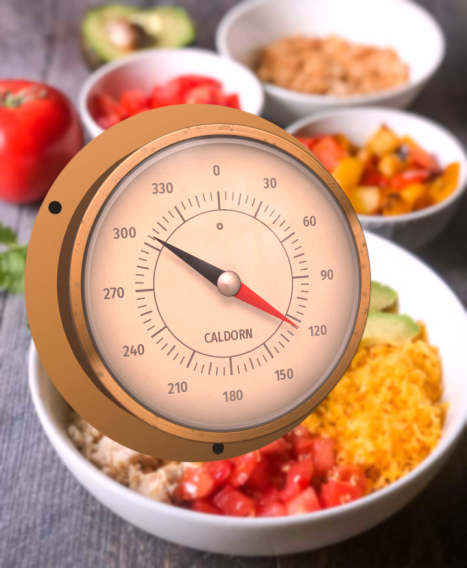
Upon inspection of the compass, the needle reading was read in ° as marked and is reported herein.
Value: 125 °
